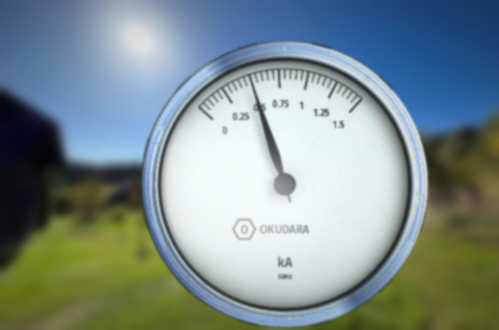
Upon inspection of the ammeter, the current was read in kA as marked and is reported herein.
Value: 0.5 kA
